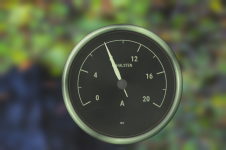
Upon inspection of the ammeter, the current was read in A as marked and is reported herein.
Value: 8 A
